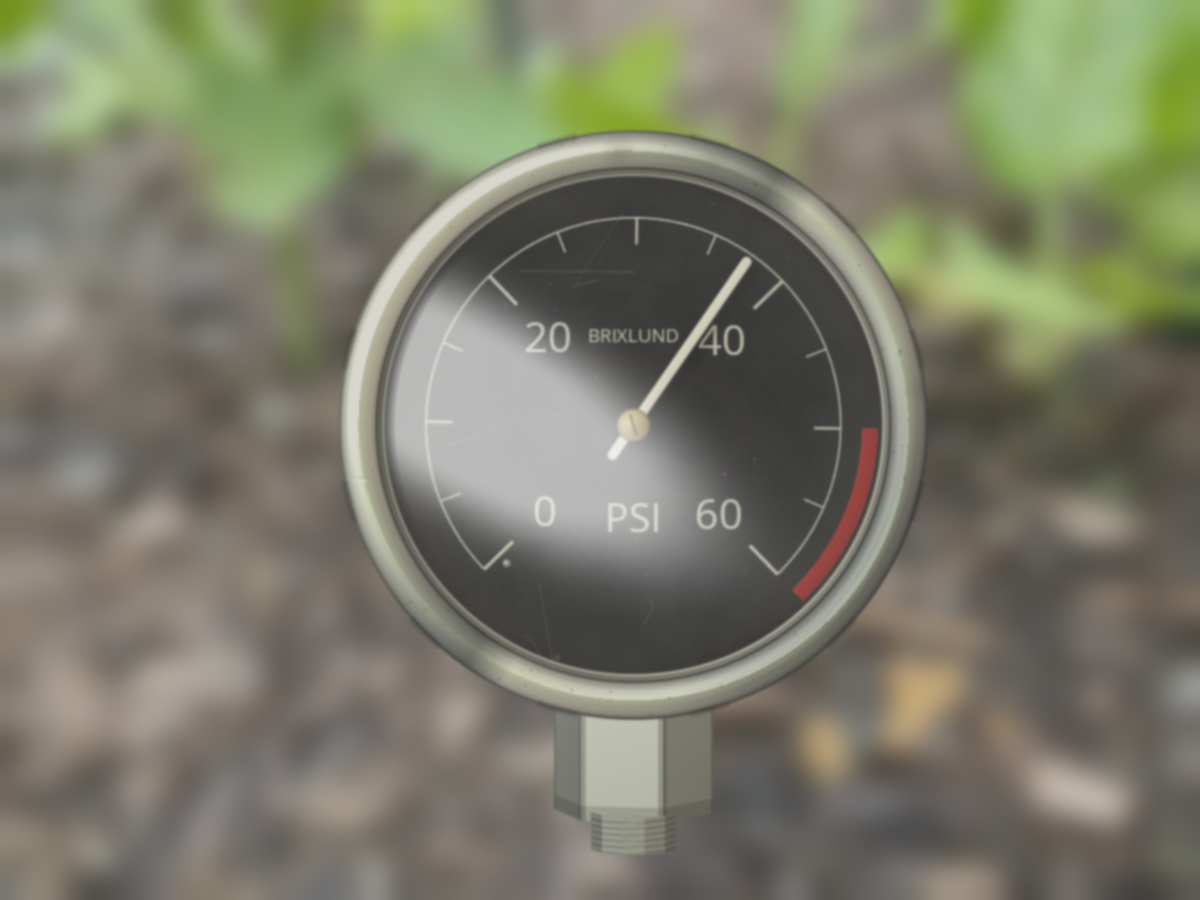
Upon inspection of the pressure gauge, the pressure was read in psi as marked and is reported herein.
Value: 37.5 psi
